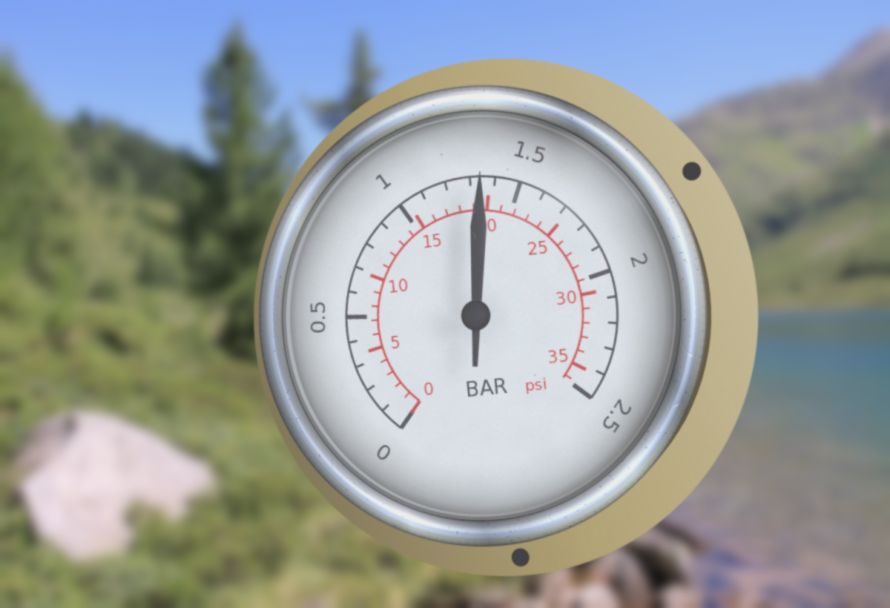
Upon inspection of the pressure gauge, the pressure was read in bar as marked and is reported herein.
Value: 1.35 bar
